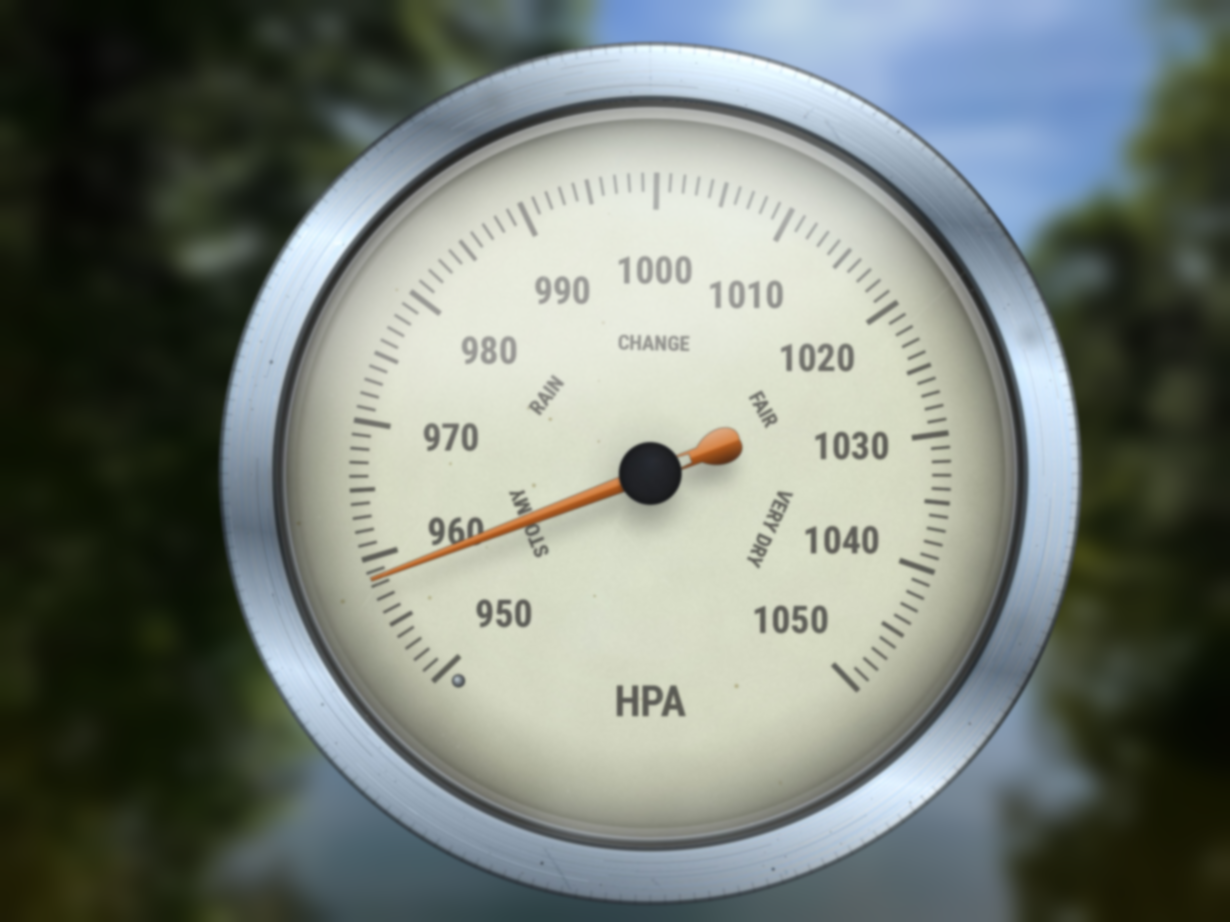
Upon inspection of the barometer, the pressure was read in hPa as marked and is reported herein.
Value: 958.5 hPa
